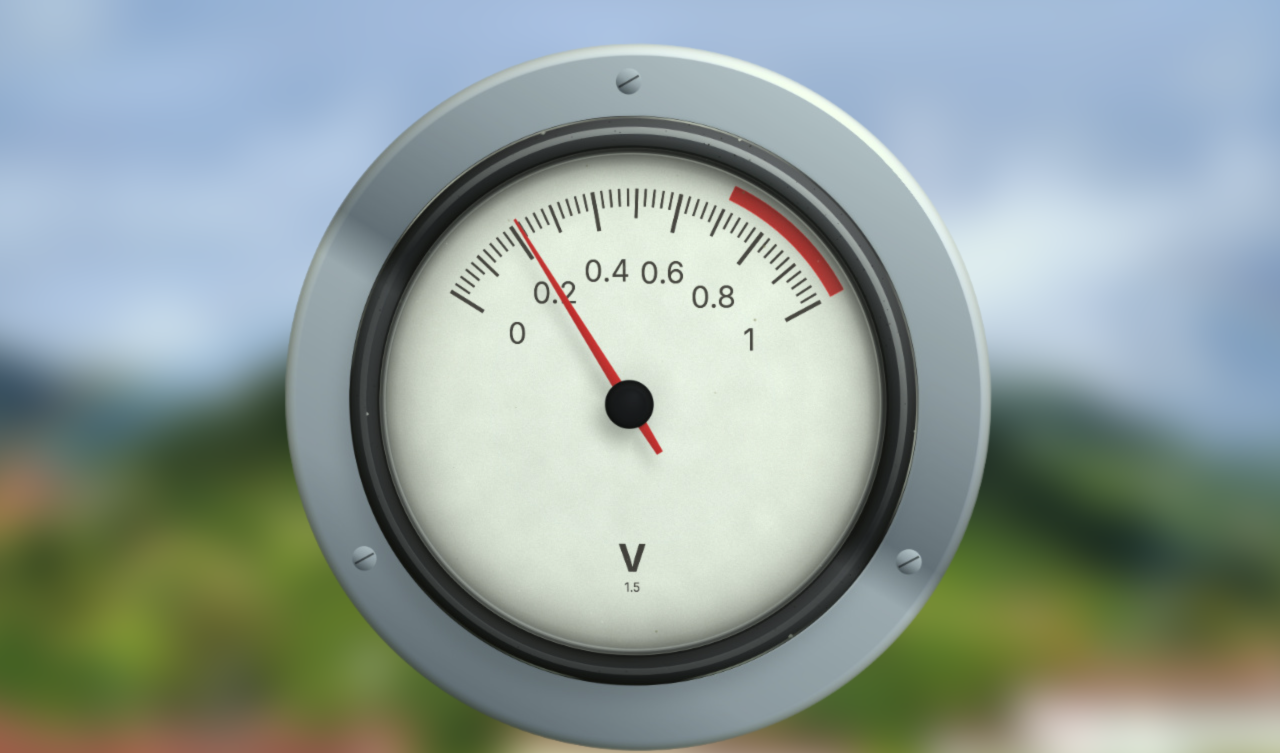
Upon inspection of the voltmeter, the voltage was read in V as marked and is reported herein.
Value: 0.22 V
